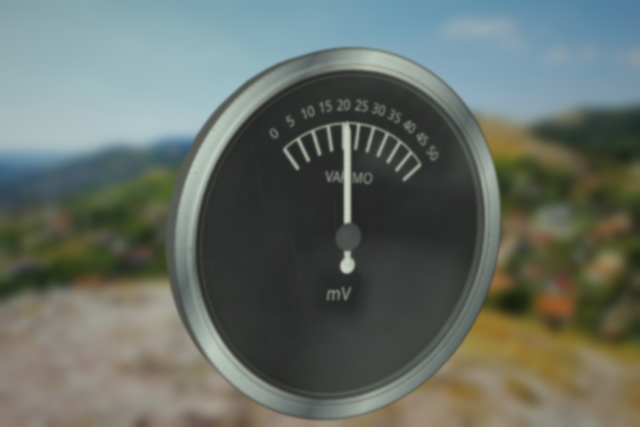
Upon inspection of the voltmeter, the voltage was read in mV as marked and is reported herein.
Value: 20 mV
